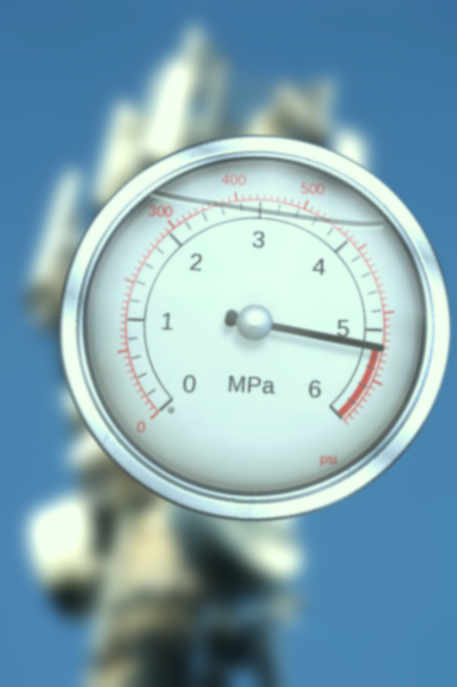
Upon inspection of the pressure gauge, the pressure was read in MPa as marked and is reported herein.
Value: 5.2 MPa
